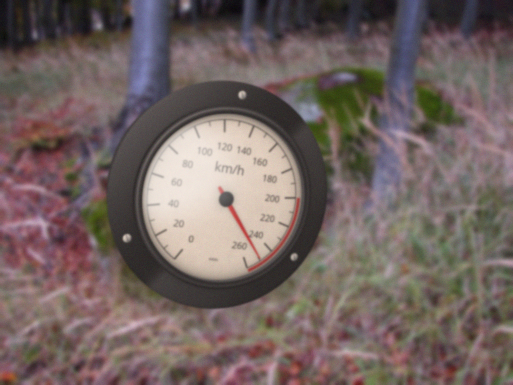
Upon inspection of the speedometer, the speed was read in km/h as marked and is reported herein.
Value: 250 km/h
